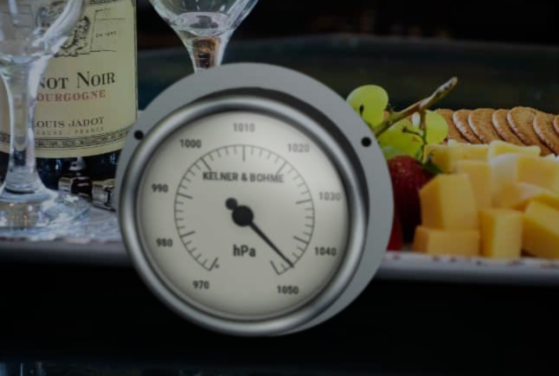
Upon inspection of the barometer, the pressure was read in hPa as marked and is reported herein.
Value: 1046 hPa
